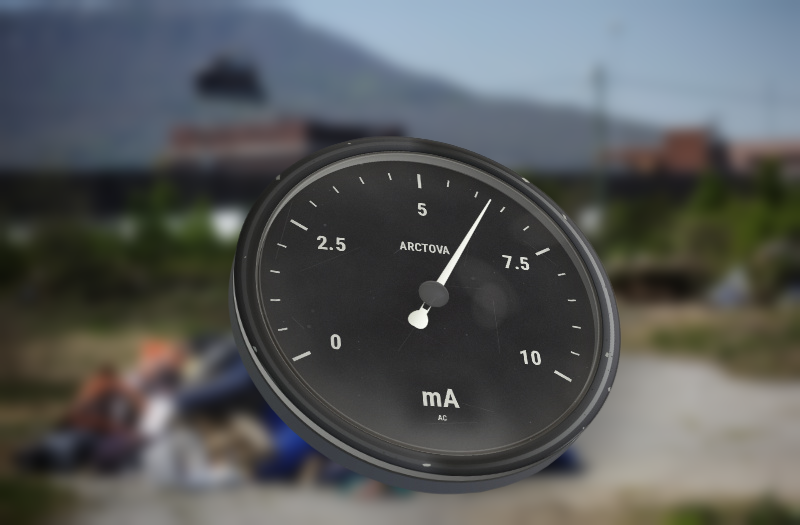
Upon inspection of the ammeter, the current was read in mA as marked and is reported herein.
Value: 6.25 mA
